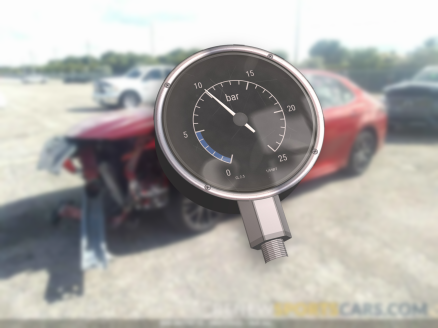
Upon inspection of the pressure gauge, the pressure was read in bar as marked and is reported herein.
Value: 10 bar
